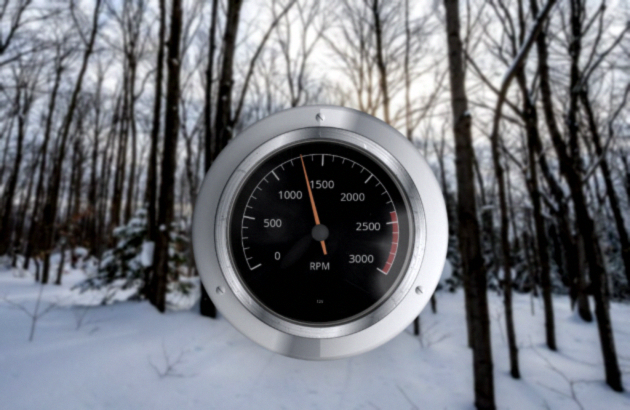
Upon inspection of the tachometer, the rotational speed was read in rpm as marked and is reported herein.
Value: 1300 rpm
